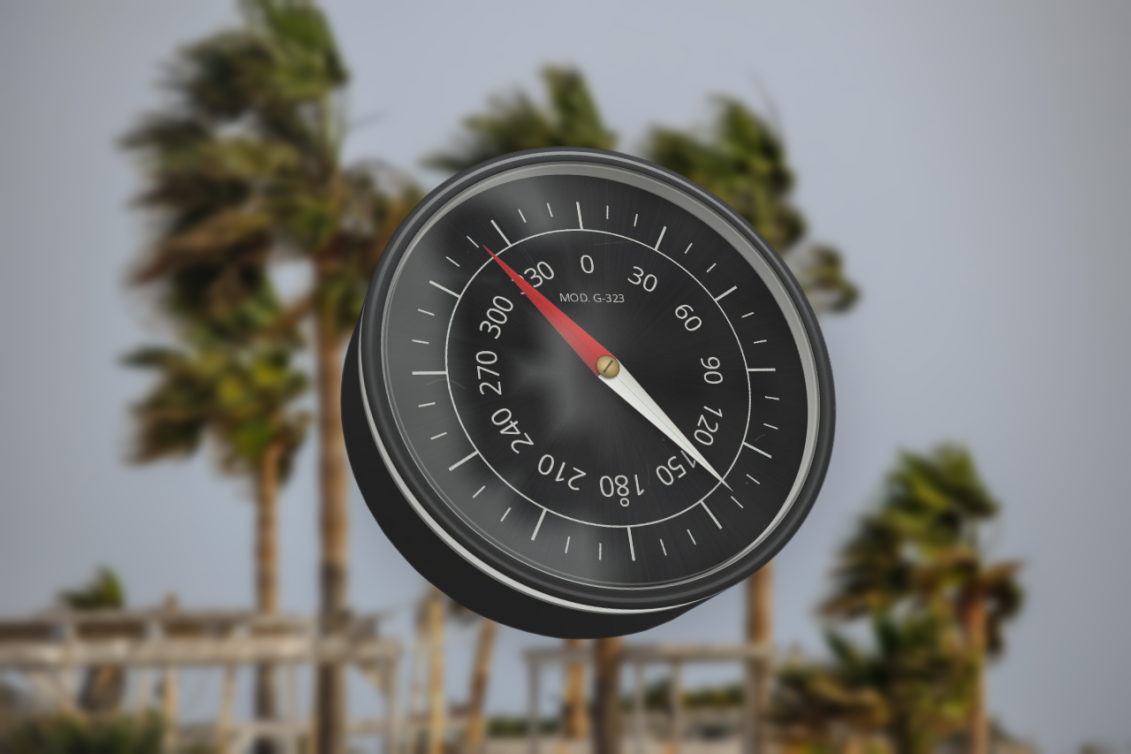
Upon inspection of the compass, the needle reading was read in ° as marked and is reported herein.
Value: 320 °
